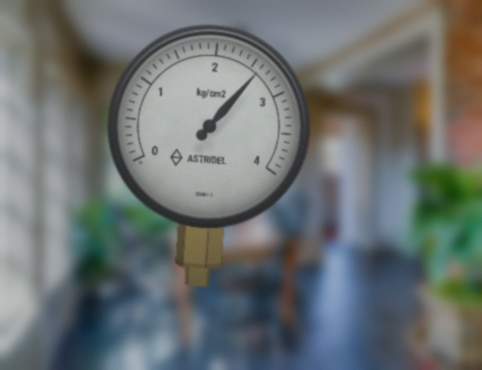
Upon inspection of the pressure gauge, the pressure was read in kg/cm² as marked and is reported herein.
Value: 2.6 kg/cm²
